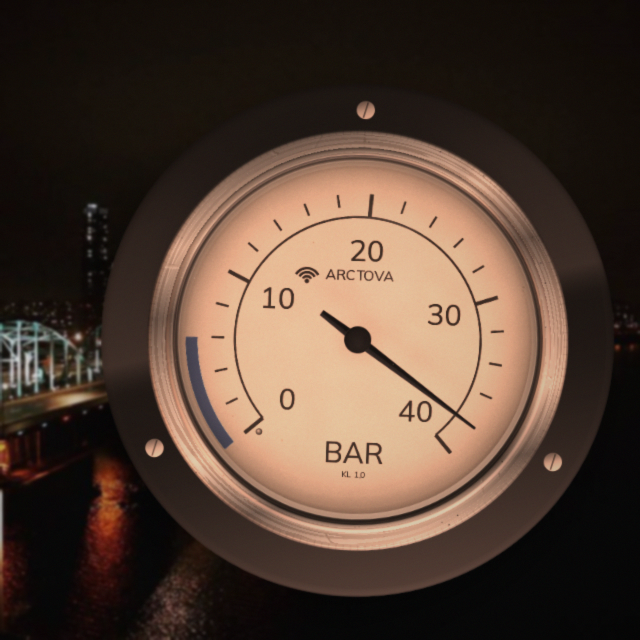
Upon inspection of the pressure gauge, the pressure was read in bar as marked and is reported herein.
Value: 38 bar
